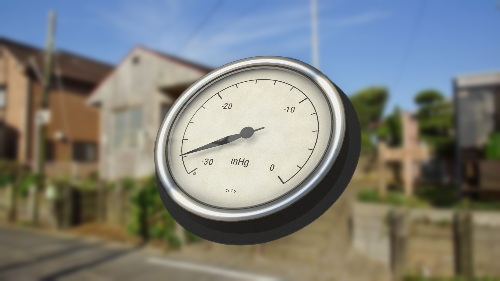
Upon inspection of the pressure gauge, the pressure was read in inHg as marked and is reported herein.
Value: -28 inHg
